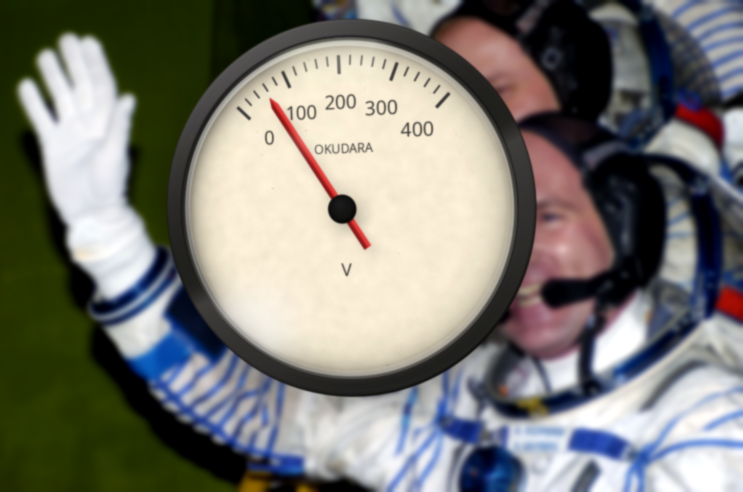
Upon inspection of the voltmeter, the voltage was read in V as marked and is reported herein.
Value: 60 V
